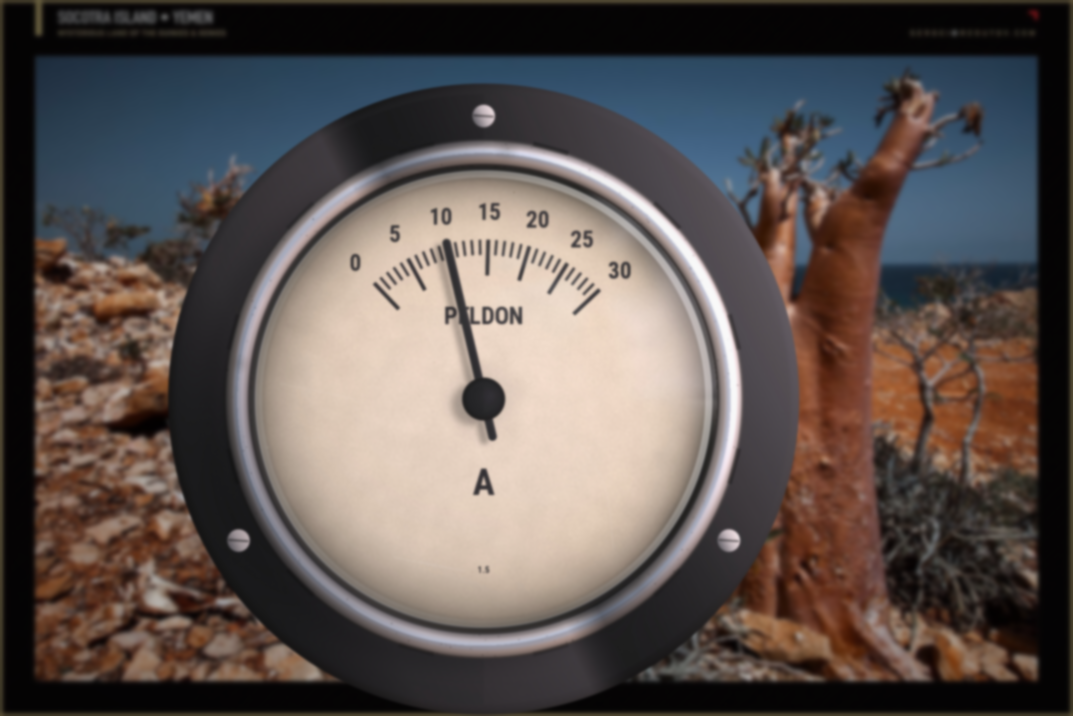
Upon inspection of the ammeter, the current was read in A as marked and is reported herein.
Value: 10 A
